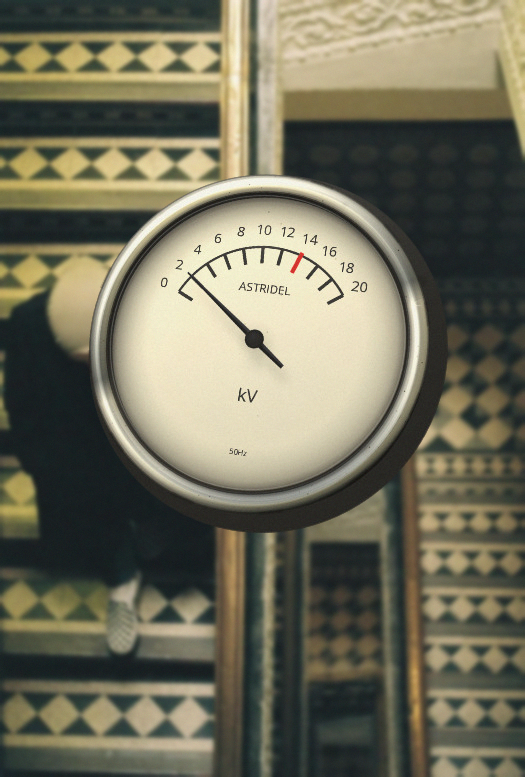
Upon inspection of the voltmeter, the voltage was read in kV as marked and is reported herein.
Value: 2 kV
